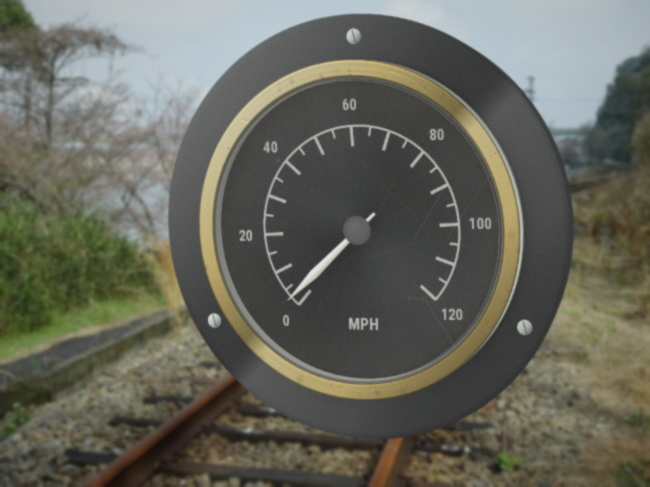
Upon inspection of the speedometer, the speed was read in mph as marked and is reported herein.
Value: 2.5 mph
